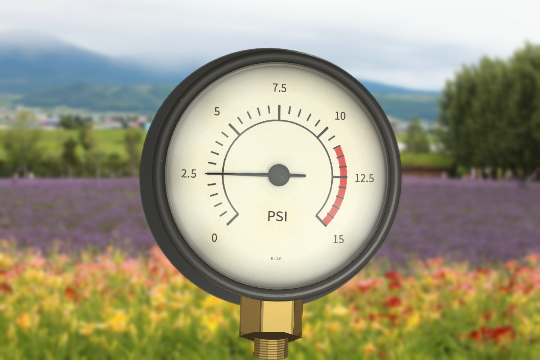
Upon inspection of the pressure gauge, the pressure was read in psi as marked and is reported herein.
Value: 2.5 psi
